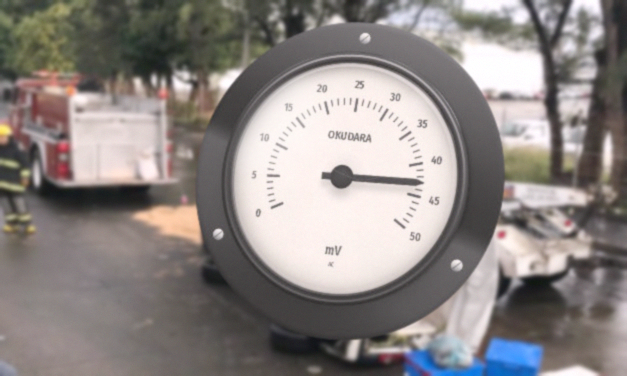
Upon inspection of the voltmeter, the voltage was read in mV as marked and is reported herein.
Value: 43 mV
